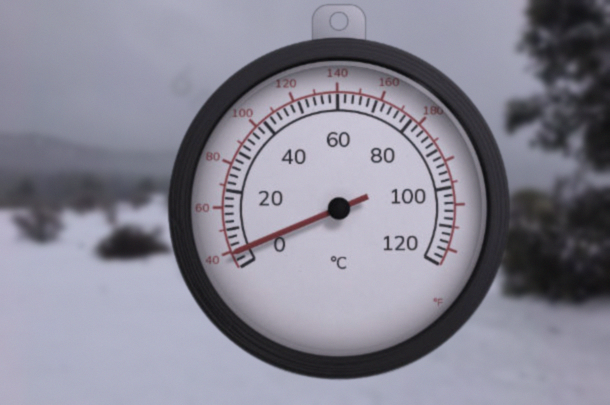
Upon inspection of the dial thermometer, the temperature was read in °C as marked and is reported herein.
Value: 4 °C
